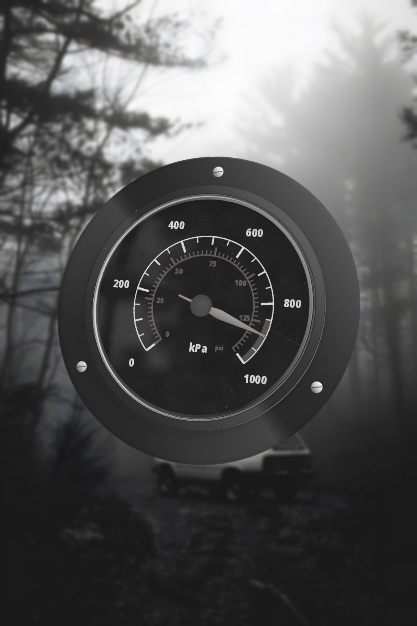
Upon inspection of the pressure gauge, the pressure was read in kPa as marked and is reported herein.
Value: 900 kPa
